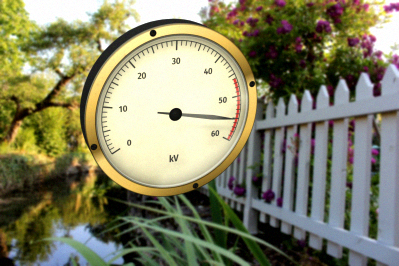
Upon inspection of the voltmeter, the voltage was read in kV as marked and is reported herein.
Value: 55 kV
